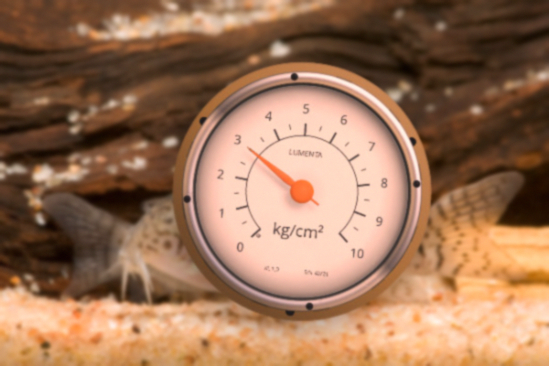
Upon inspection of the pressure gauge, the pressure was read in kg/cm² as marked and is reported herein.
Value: 3 kg/cm²
